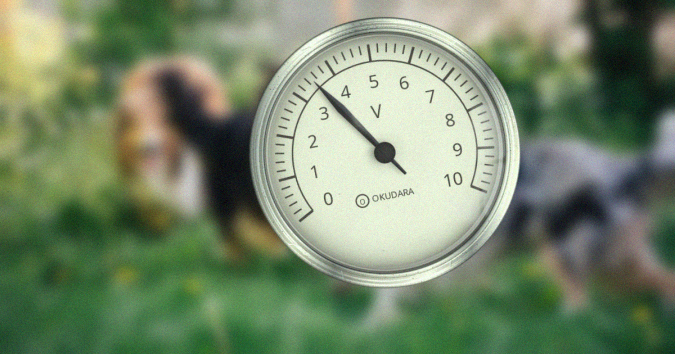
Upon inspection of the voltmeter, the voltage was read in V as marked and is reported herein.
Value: 3.5 V
